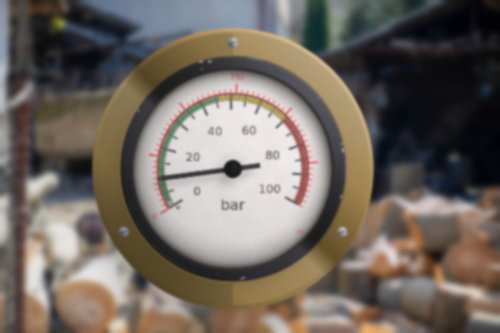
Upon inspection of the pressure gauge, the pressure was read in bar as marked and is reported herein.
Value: 10 bar
